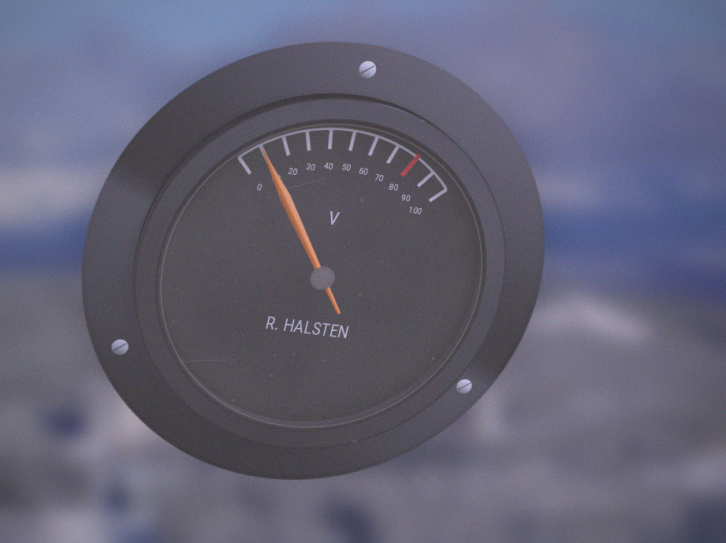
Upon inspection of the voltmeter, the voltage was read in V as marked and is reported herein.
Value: 10 V
